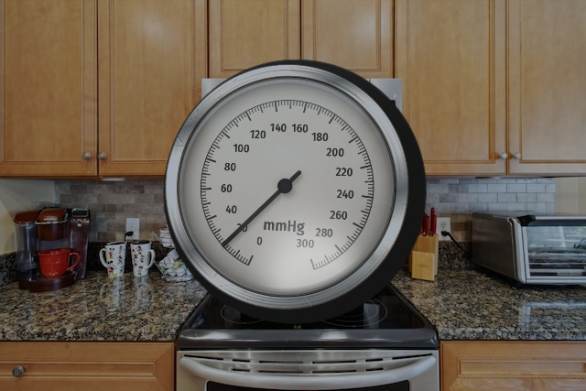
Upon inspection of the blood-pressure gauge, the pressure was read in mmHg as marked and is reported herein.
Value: 20 mmHg
